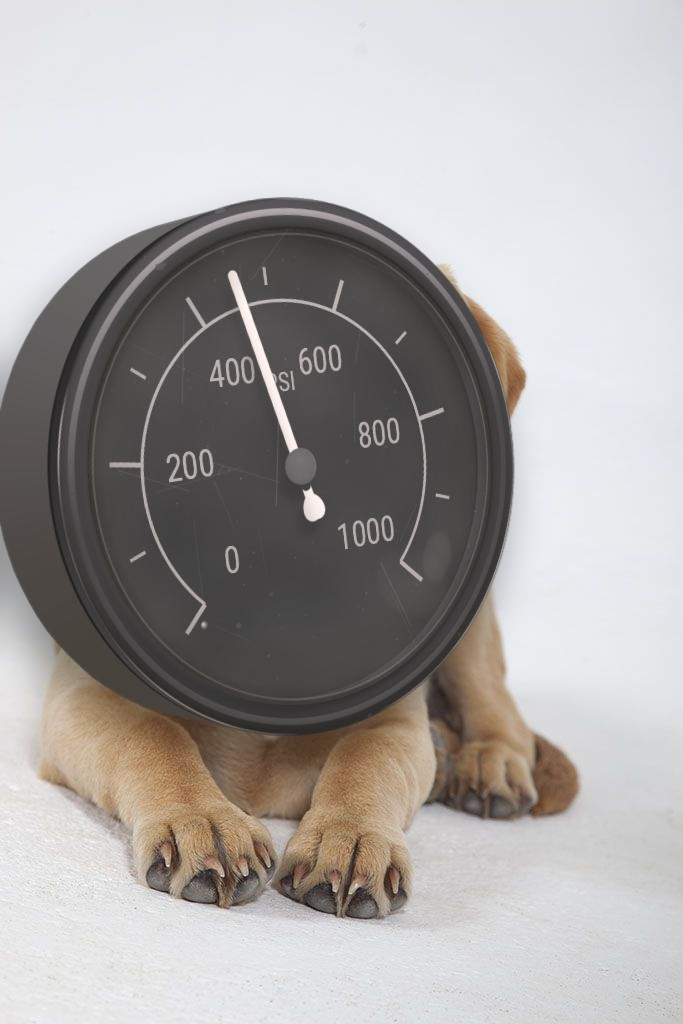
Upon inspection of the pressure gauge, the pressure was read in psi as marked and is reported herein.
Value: 450 psi
